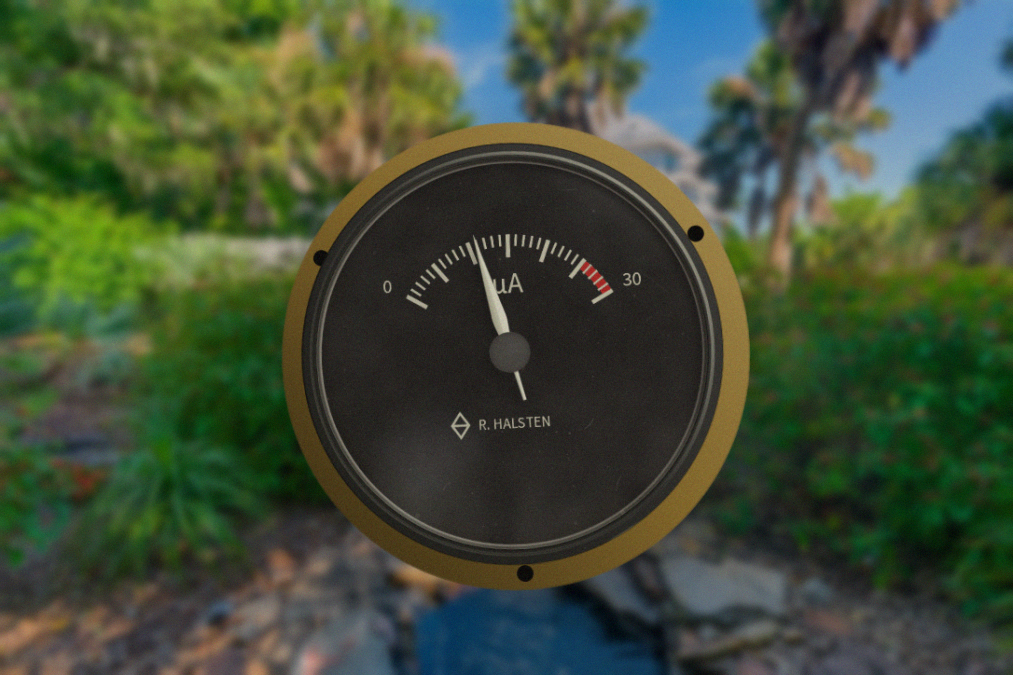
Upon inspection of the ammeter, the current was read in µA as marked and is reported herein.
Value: 11 µA
